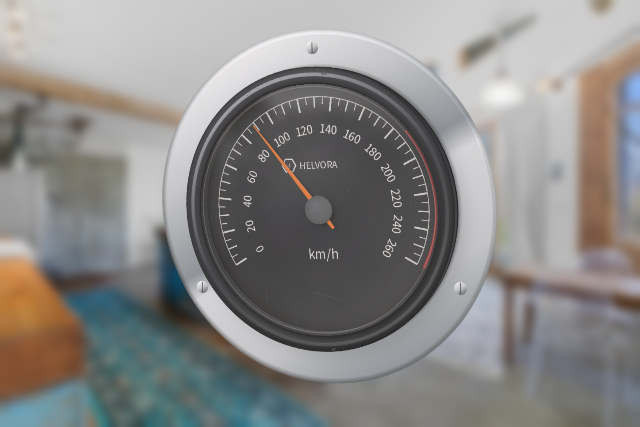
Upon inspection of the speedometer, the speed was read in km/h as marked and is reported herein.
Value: 90 km/h
